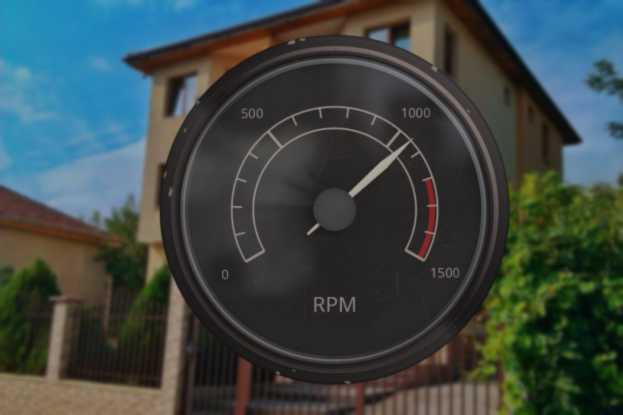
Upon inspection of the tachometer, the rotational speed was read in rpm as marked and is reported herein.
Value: 1050 rpm
